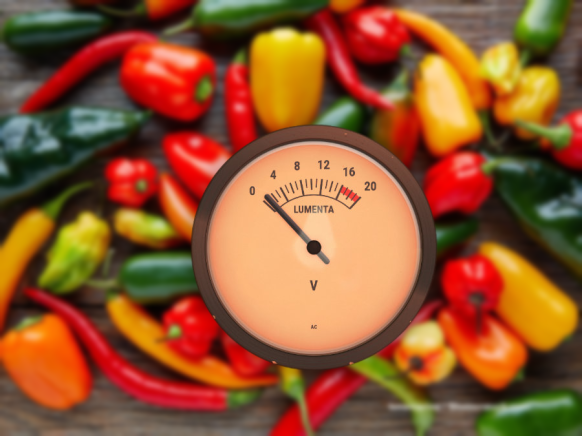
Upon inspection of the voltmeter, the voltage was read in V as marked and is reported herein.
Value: 1 V
